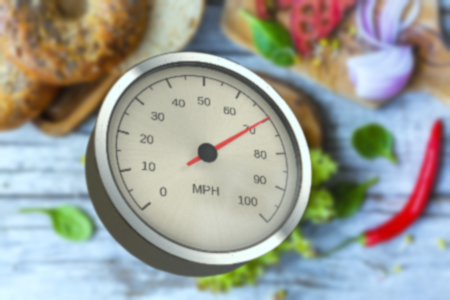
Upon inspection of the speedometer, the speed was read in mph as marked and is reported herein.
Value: 70 mph
